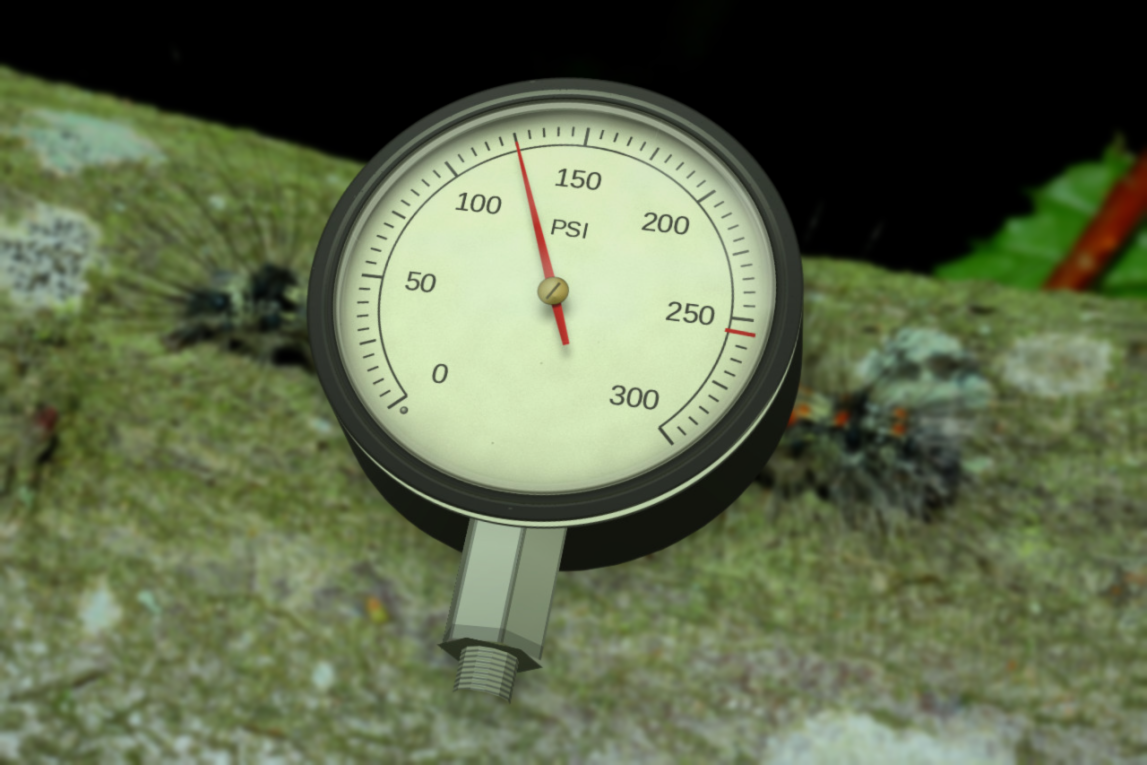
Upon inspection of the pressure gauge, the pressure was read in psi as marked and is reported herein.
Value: 125 psi
